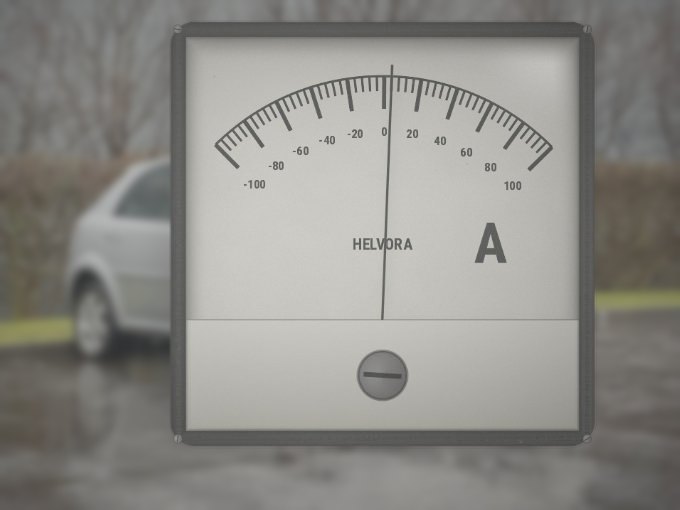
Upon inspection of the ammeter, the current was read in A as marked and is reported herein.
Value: 4 A
